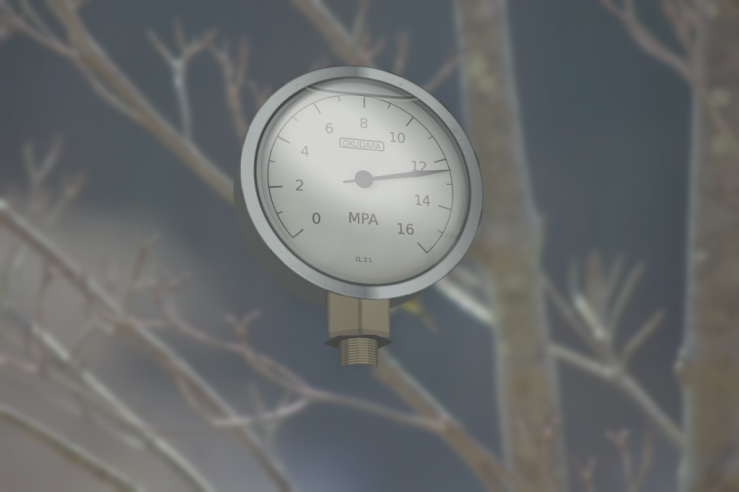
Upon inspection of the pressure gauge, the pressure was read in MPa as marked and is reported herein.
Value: 12.5 MPa
